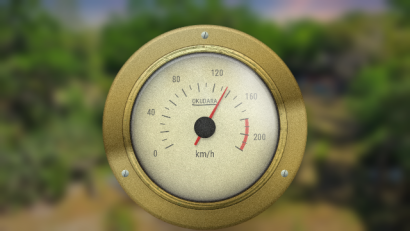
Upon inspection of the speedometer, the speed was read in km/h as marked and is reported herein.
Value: 135 km/h
